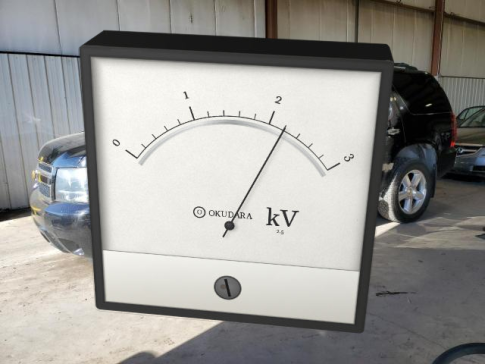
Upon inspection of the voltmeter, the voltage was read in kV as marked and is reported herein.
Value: 2.2 kV
